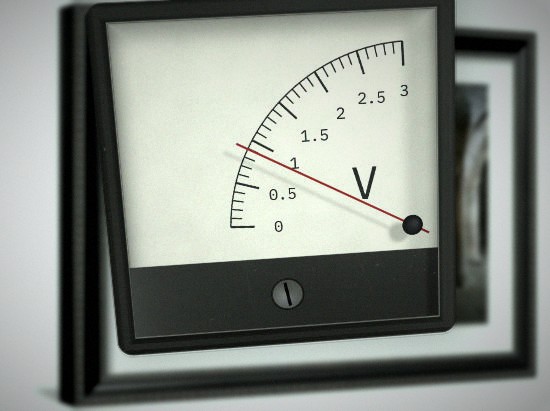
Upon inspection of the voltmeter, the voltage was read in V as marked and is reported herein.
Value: 0.9 V
